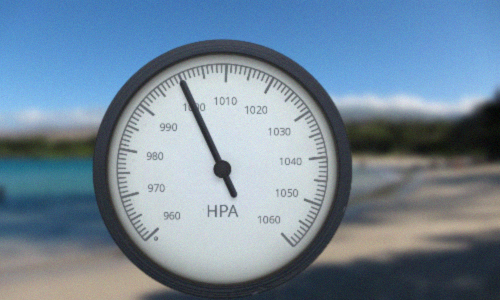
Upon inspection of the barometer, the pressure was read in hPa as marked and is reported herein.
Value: 1000 hPa
